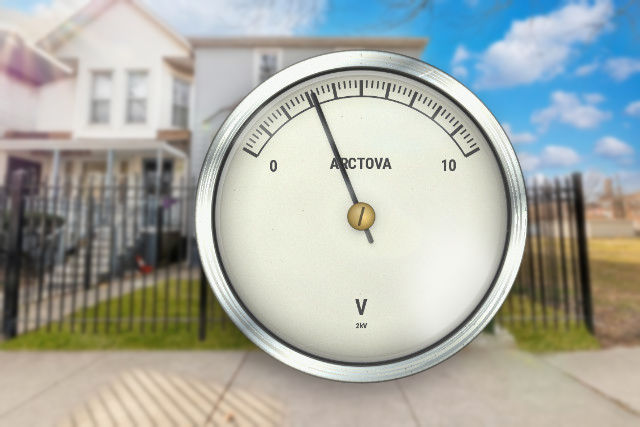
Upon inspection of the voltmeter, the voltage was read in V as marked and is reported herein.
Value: 3.2 V
